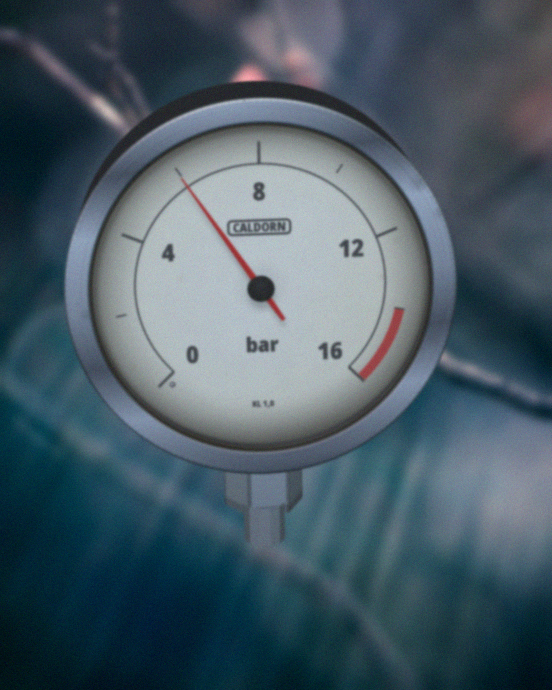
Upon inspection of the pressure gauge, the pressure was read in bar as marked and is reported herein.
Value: 6 bar
